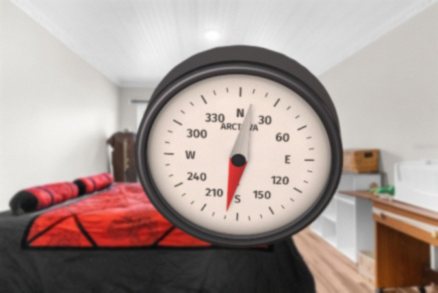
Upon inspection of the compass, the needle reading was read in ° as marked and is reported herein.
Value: 190 °
